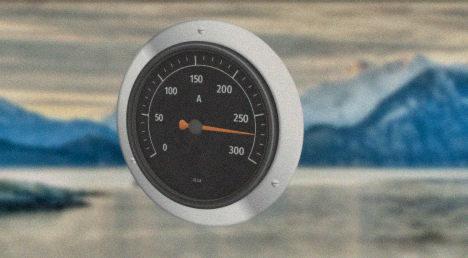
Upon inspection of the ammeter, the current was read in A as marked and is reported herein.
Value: 270 A
